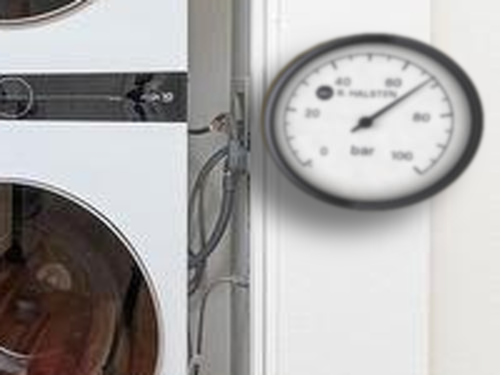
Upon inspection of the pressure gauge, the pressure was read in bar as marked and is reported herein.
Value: 67.5 bar
